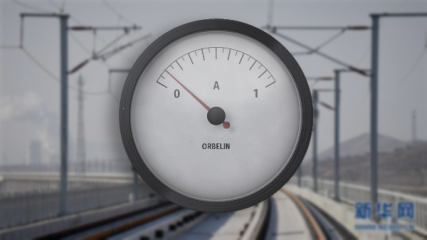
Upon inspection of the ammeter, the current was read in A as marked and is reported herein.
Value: 0.1 A
